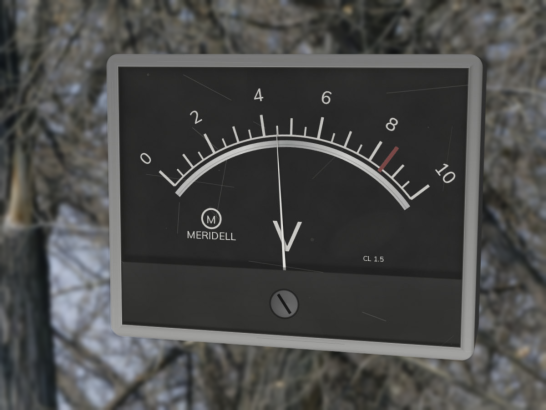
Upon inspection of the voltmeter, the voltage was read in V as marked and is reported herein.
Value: 4.5 V
